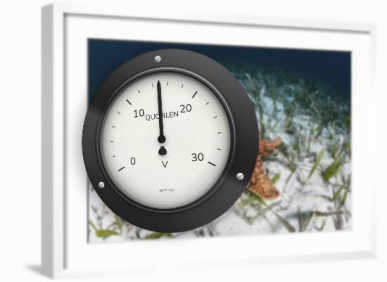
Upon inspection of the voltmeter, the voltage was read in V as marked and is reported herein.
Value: 15 V
